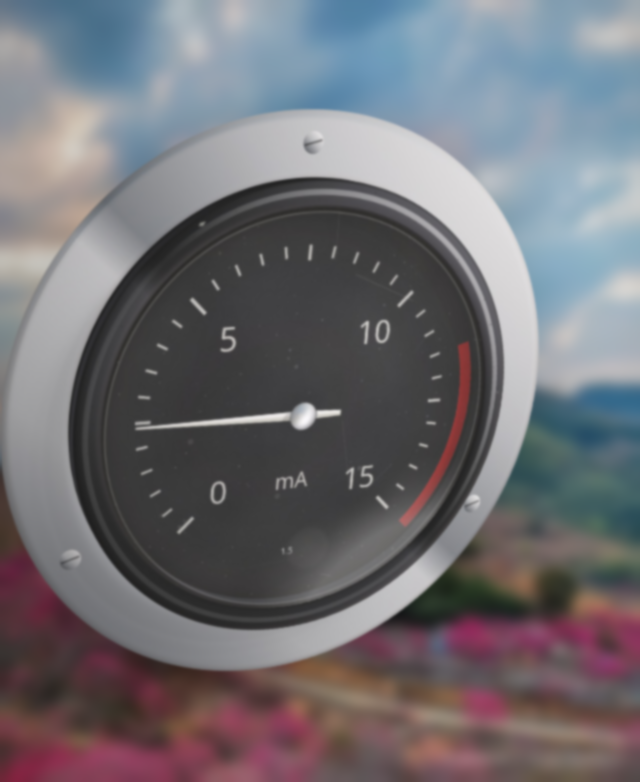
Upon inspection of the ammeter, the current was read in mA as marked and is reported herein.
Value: 2.5 mA
